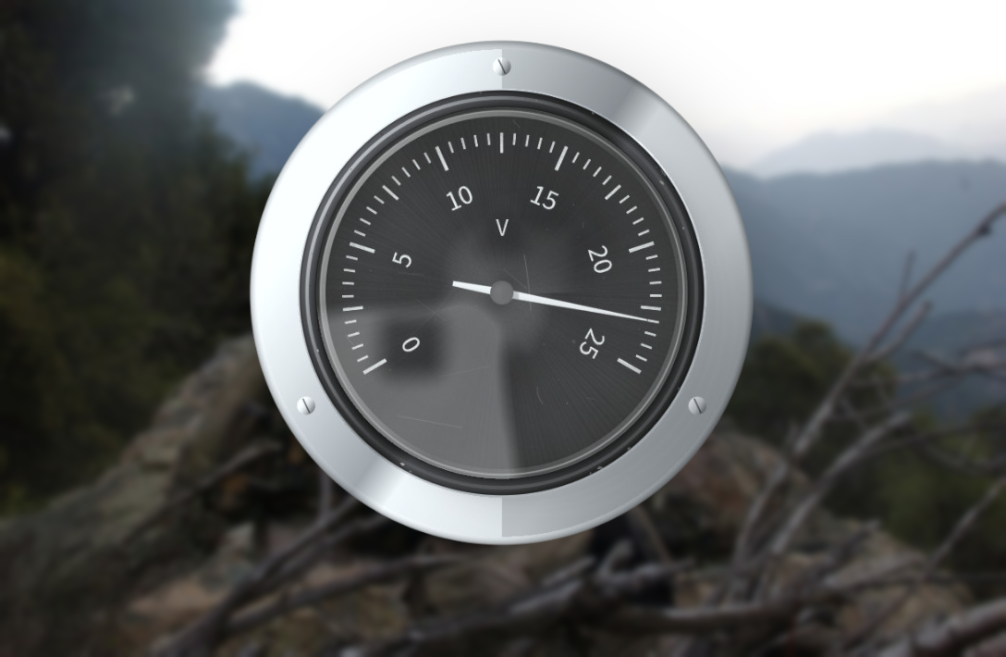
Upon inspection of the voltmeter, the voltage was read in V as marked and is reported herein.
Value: 23 V
